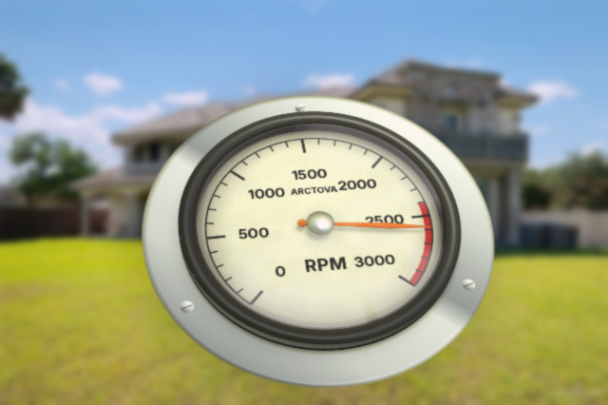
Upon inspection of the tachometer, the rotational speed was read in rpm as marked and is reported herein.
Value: 2600 rpm
